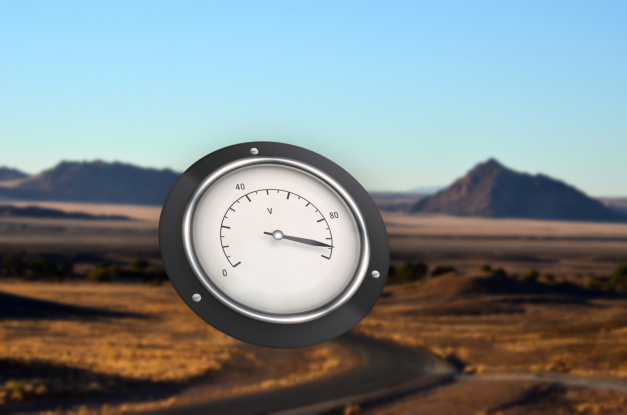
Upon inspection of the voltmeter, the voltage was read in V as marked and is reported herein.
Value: 95 V
